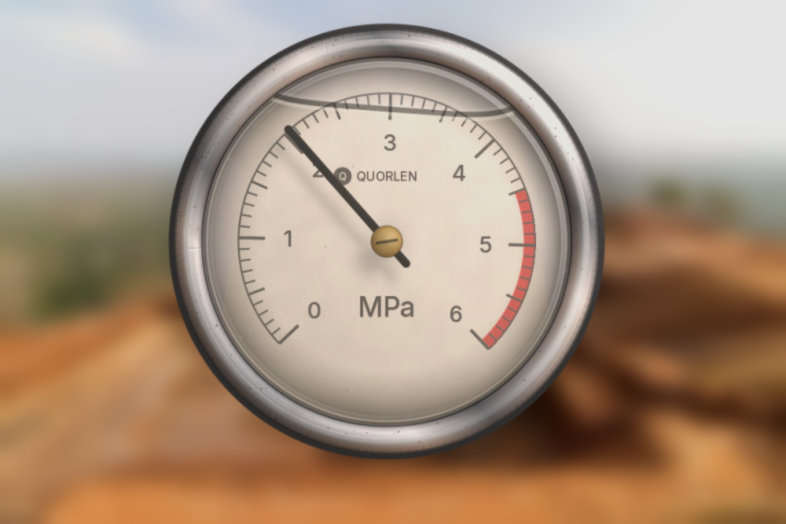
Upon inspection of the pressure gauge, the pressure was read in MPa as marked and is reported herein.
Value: 2.05 MPa
